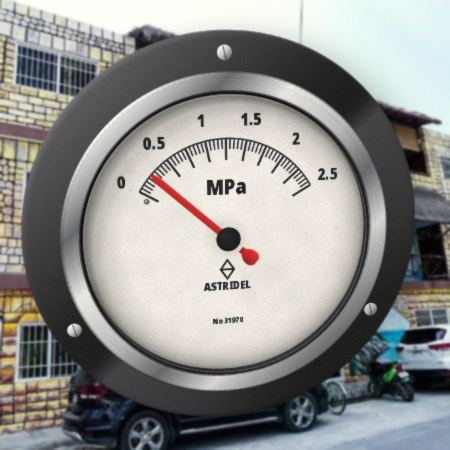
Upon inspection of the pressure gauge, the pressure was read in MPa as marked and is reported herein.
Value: 0.25 MPa
